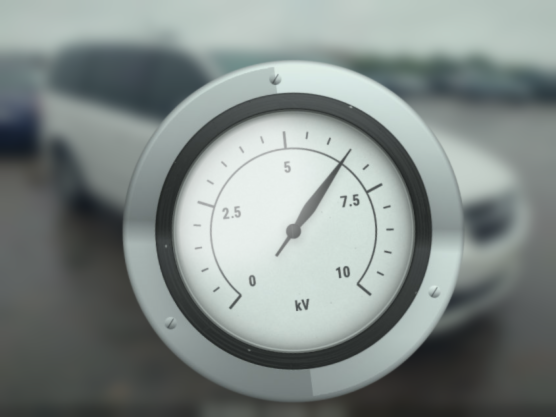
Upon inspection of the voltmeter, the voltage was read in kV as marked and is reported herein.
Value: 6.5 kV
